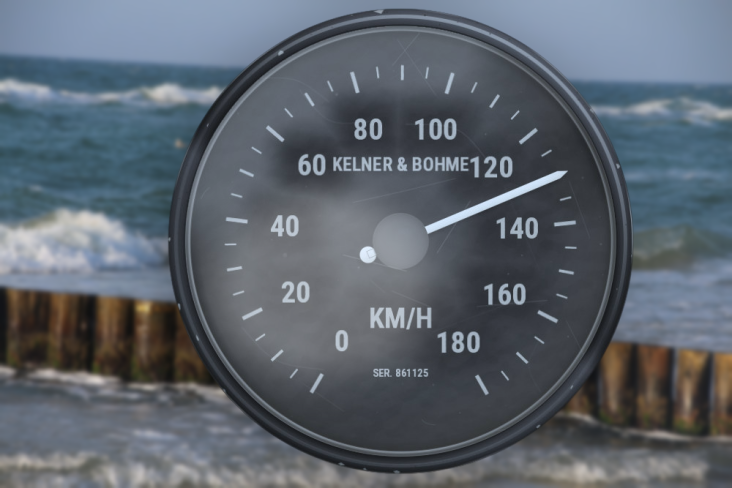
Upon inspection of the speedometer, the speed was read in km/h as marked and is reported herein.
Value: 130 km/h
